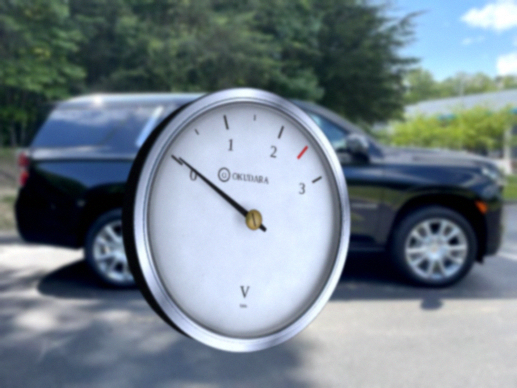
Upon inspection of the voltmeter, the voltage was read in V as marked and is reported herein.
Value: 0 V
